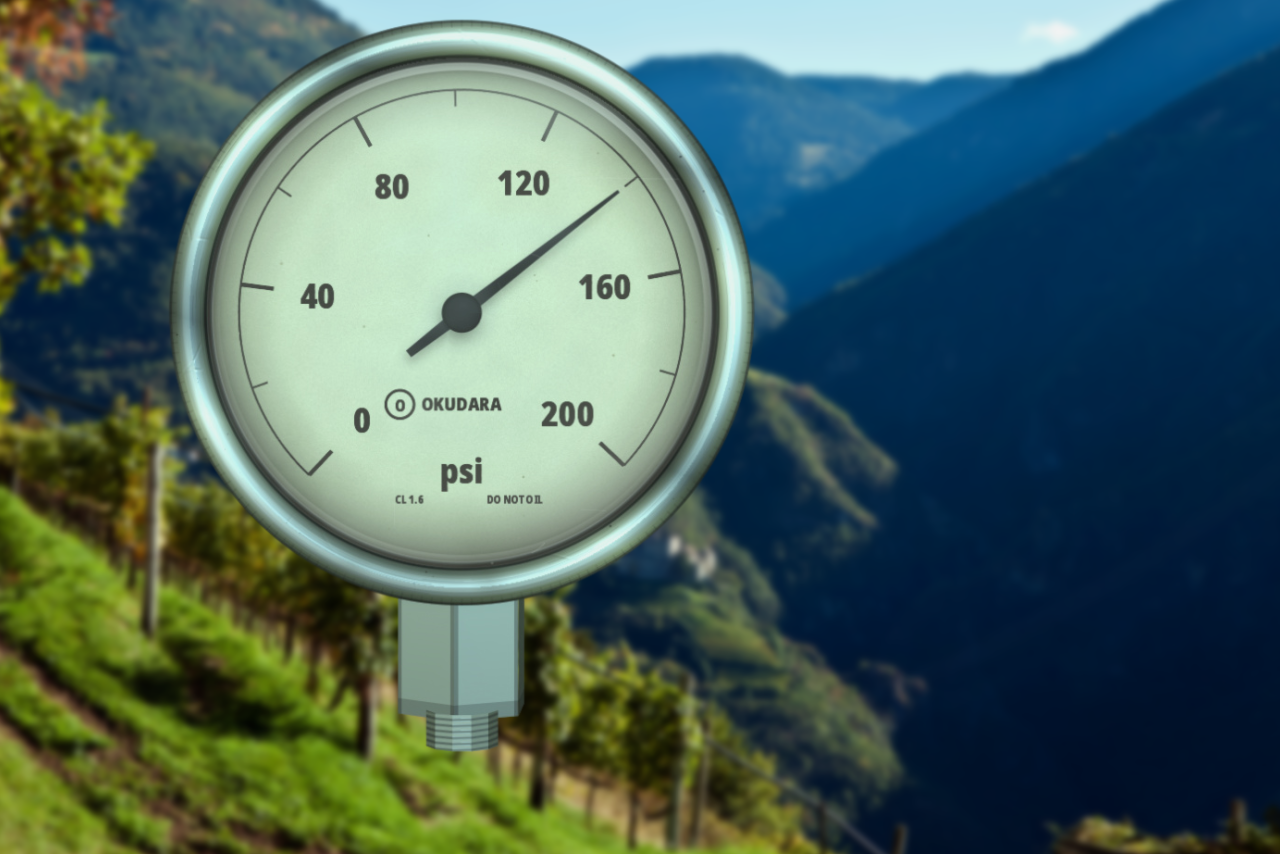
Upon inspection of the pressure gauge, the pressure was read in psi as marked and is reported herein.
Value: 140 psi
